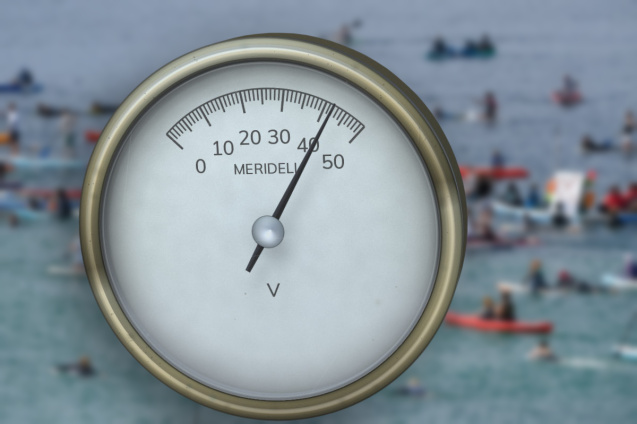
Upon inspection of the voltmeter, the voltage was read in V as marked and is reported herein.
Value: 42 V
